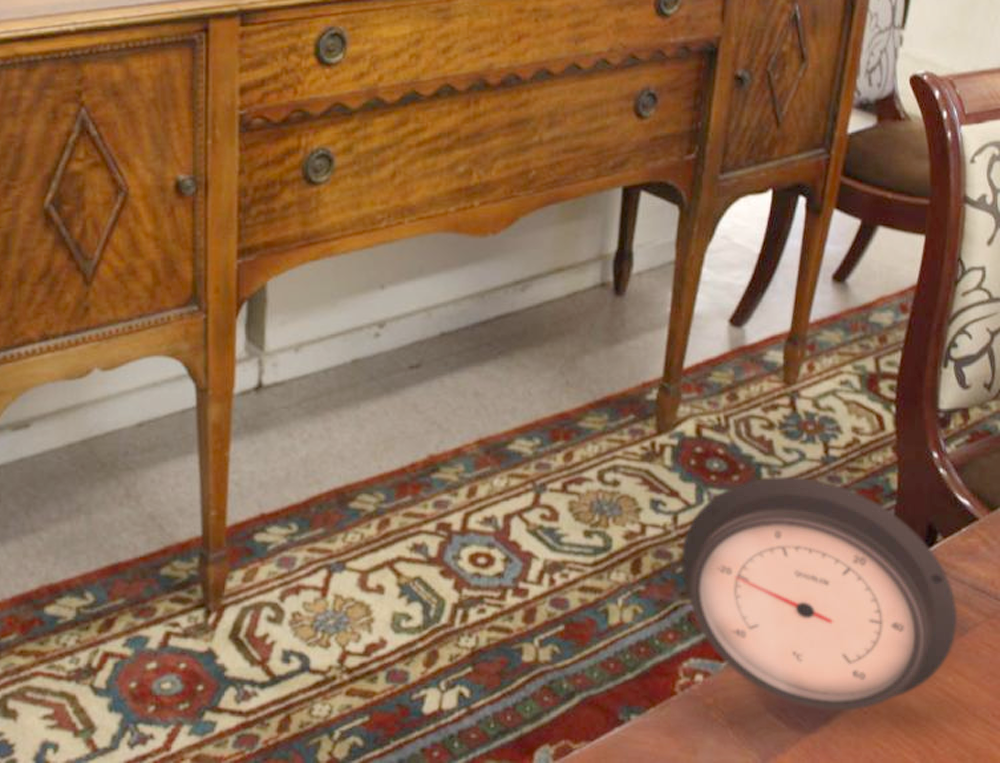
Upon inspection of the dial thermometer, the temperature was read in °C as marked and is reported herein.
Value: -20 °C
